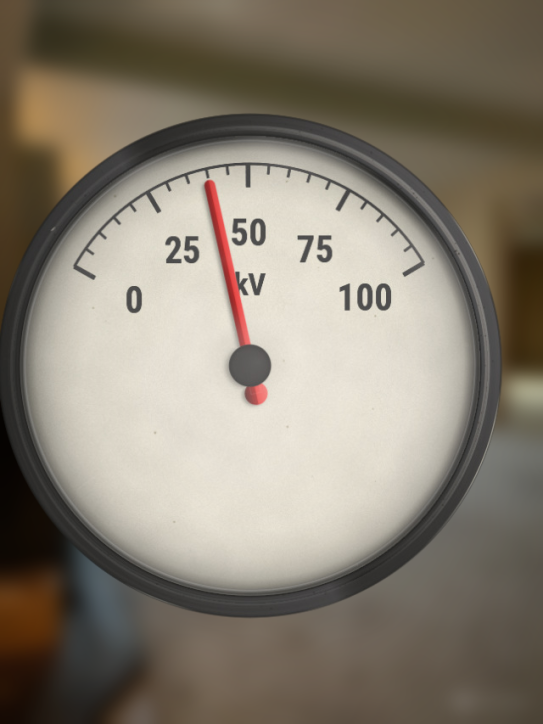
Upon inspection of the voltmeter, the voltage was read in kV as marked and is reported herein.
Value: 40 kV
